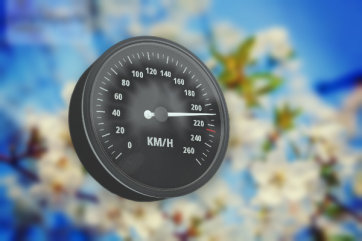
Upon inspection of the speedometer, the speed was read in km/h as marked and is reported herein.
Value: 210 km/h
